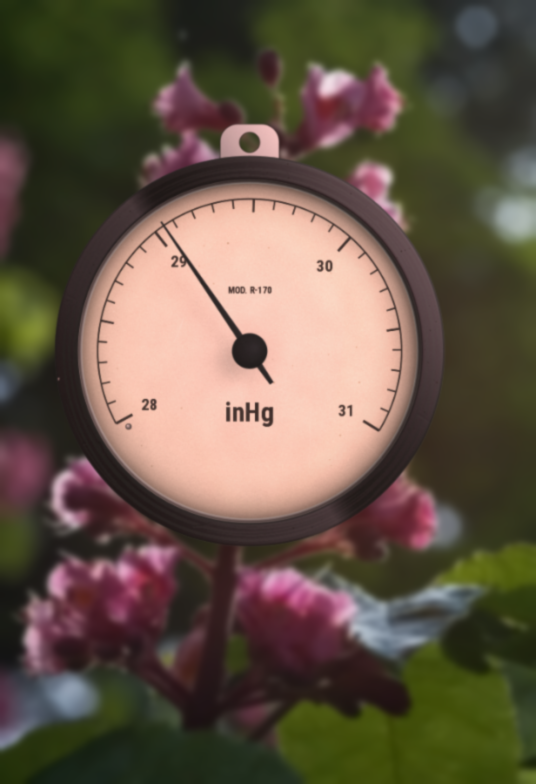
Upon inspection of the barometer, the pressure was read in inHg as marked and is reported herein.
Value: 29.05 inHg
